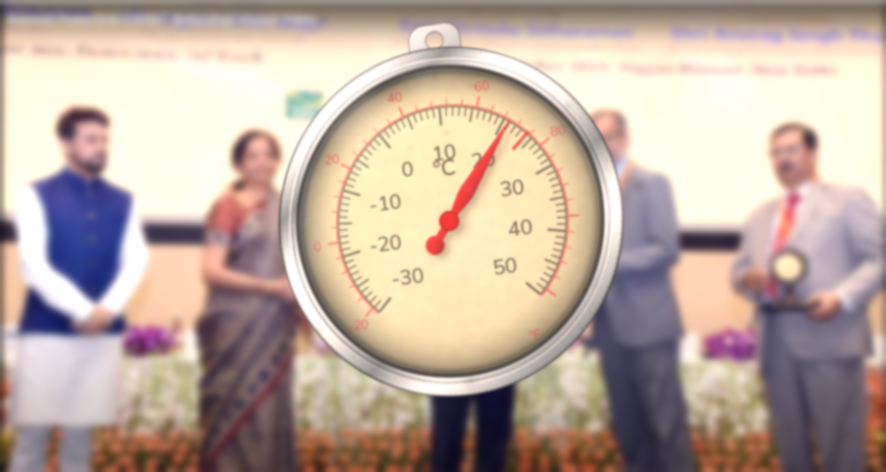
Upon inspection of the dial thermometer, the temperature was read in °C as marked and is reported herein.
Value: 21 °C
